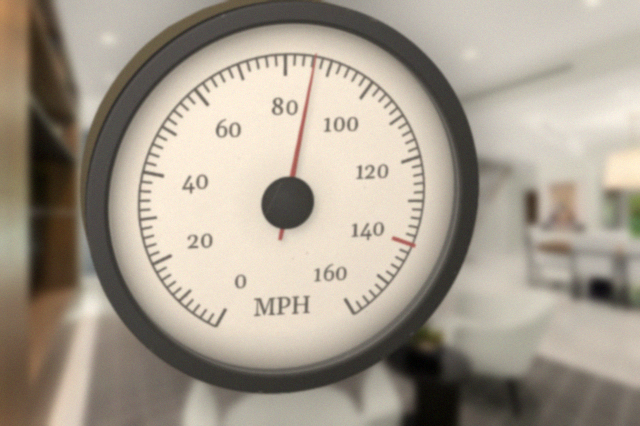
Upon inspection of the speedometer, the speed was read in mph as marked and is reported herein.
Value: 86 mph
